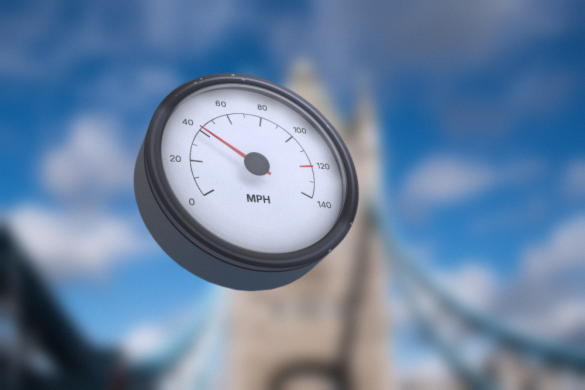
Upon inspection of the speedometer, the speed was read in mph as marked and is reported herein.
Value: 40 mph
